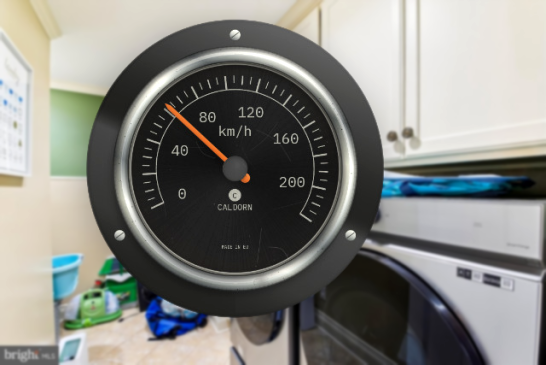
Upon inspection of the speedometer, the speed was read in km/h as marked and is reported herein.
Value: 62.5 km/h
